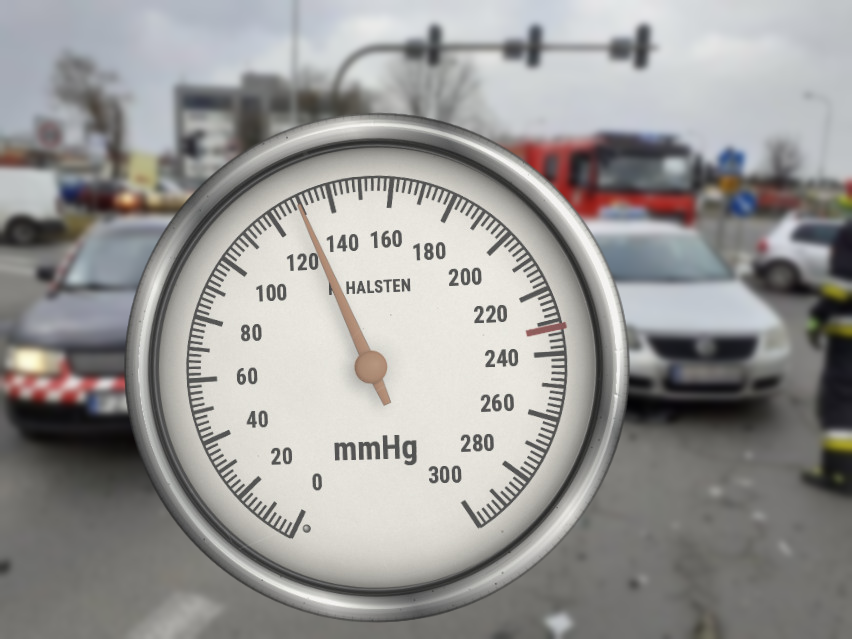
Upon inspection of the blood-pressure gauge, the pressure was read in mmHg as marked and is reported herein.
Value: 130 mmHg
